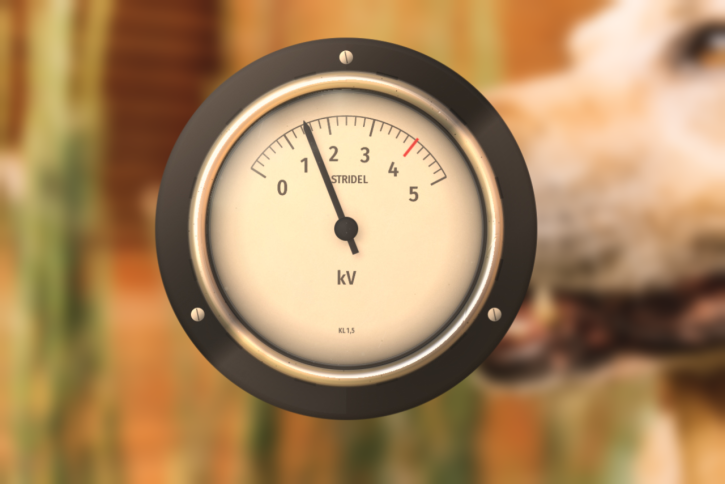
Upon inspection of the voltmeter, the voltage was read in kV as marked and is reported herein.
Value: 1.5 kV
